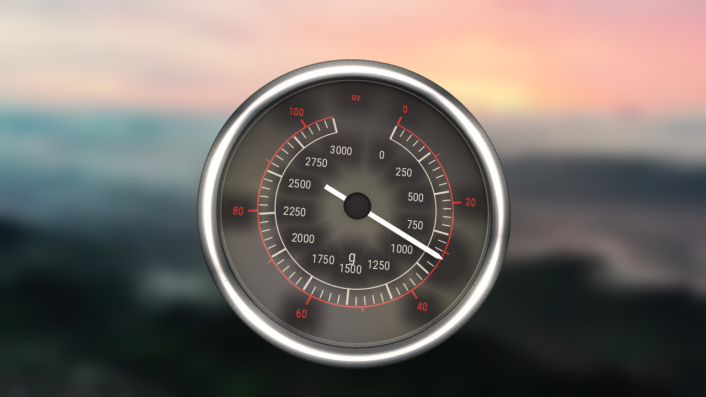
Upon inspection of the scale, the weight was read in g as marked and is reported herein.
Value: 900 g
